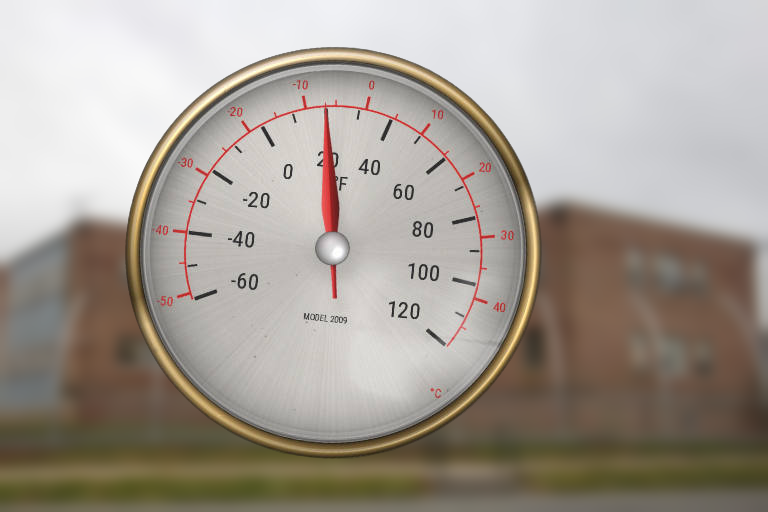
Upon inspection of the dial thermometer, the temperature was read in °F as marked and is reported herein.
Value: 20 °F
